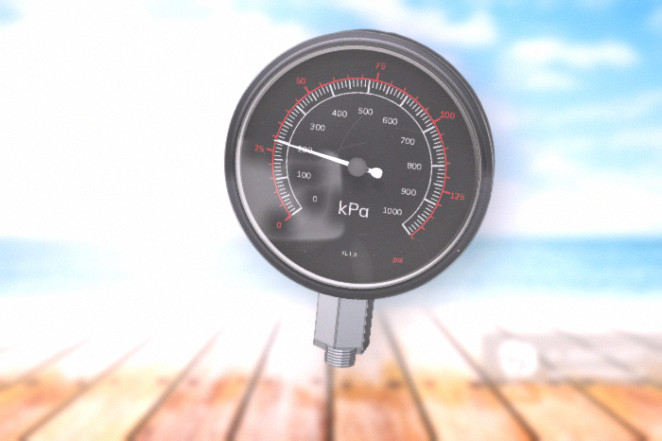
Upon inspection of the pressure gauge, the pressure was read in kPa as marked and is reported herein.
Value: 200 kPa
